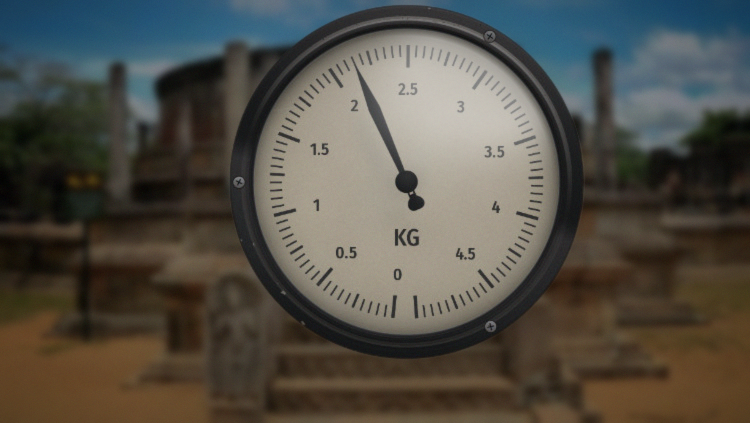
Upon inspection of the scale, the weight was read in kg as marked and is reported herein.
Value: 2.15 kg
